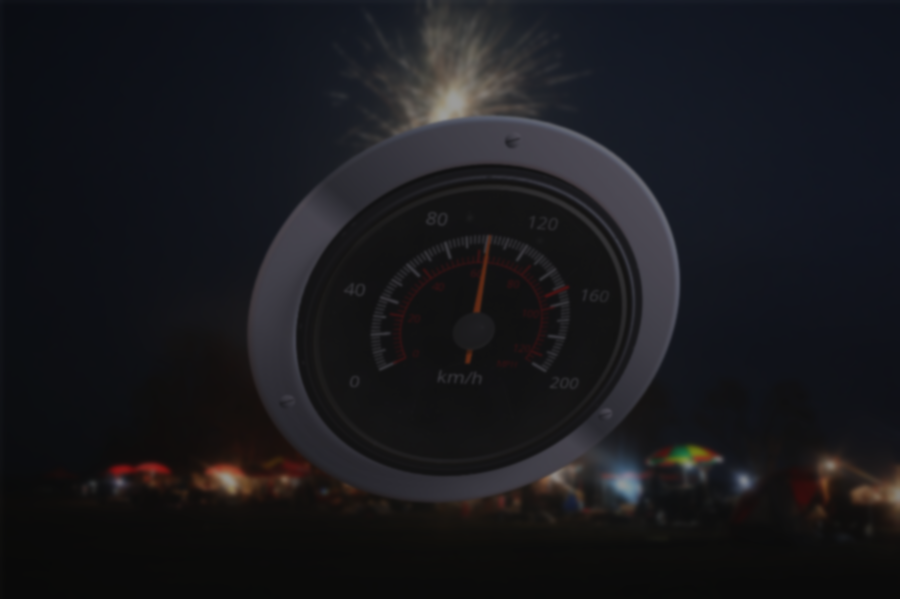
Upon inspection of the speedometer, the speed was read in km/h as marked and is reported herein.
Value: 100 km/h
